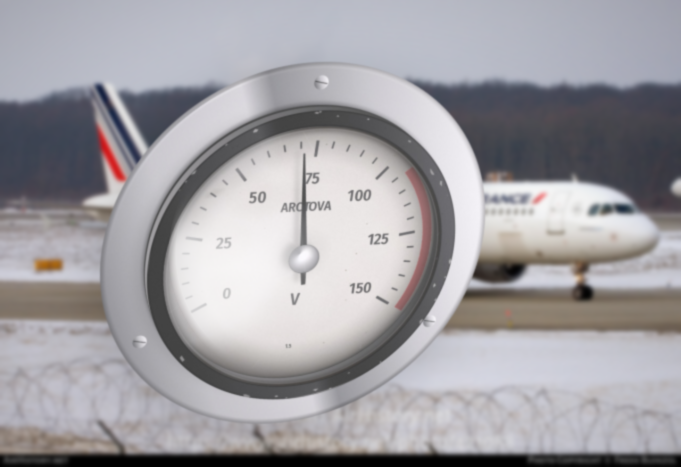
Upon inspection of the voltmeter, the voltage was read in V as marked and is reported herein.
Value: 70 V
